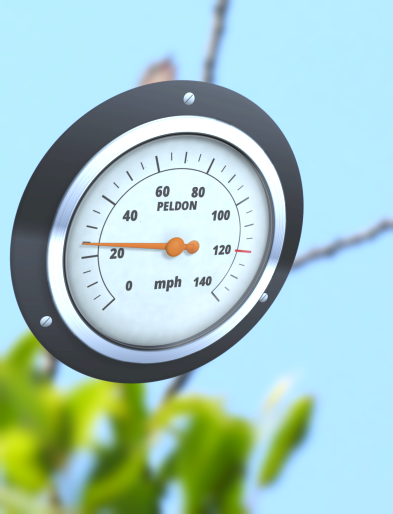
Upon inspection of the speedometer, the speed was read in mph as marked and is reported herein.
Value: 25 mph
